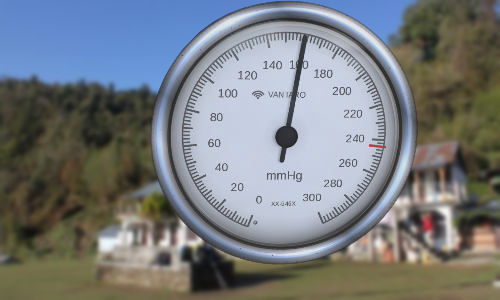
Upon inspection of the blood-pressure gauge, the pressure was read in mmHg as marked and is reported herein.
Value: 160 mmHg
